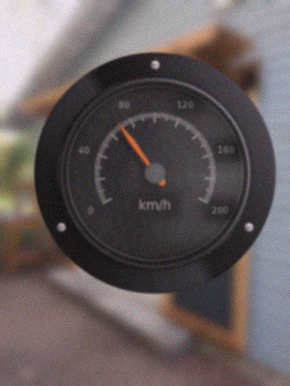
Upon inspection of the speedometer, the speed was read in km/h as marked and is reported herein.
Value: 70 km/h
